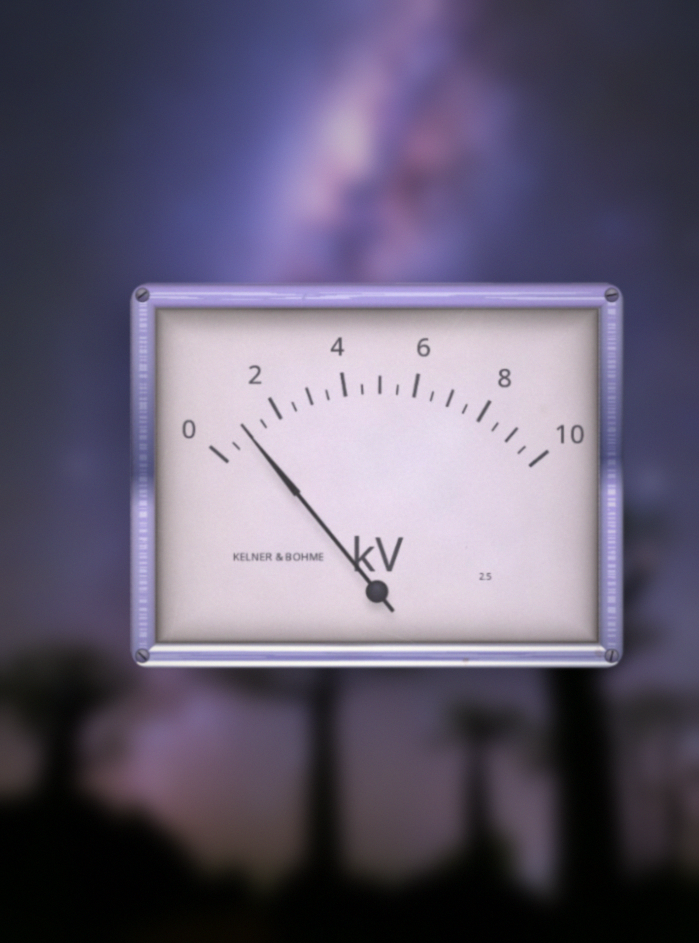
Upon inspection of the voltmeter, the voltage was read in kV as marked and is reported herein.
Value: 1 kV
